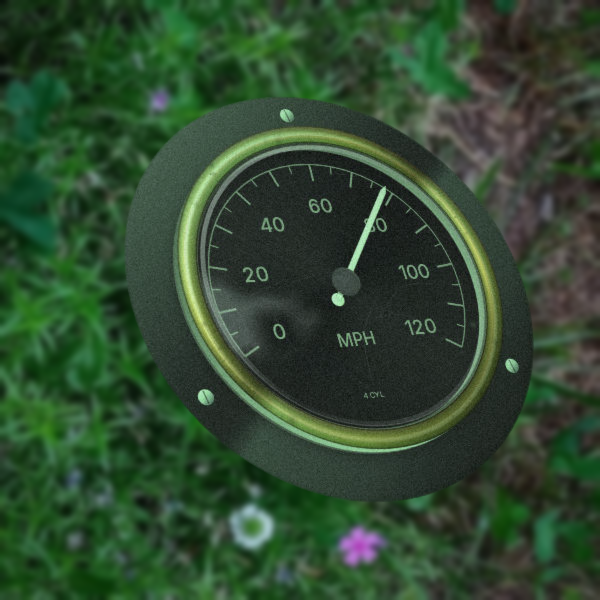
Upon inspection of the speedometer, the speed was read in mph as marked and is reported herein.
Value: 77.5 mph
